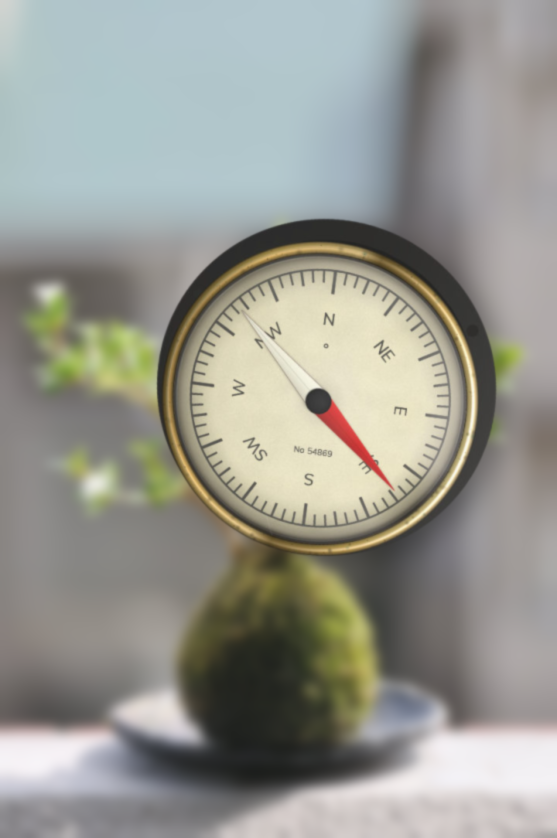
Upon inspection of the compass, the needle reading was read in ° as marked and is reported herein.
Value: 132.5 °
